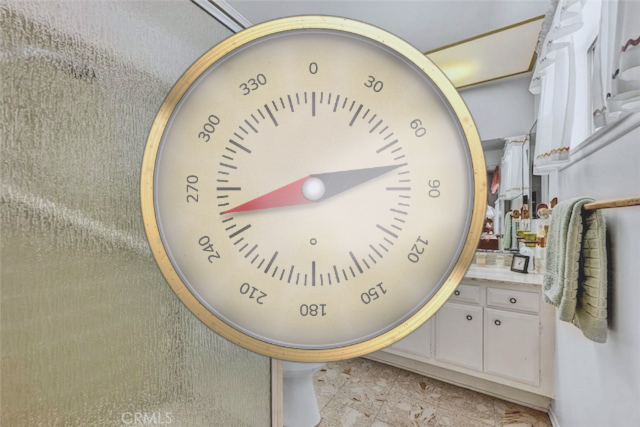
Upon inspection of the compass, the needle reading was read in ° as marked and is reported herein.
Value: 255 °
